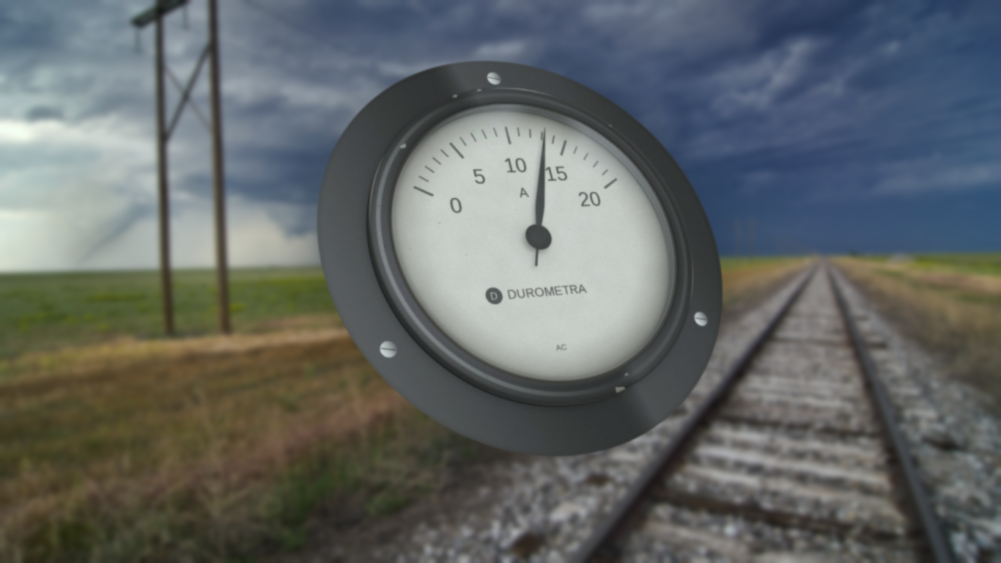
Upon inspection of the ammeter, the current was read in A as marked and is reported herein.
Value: 13 A
